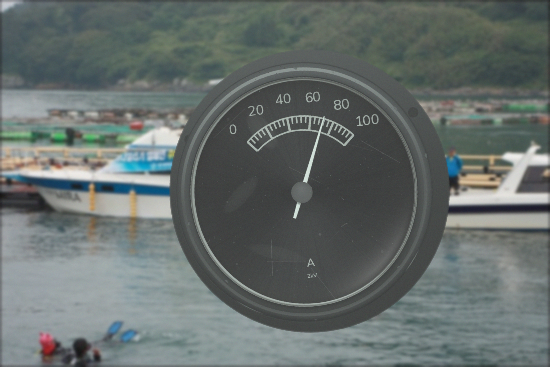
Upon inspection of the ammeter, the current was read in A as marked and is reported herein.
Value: 72 A
